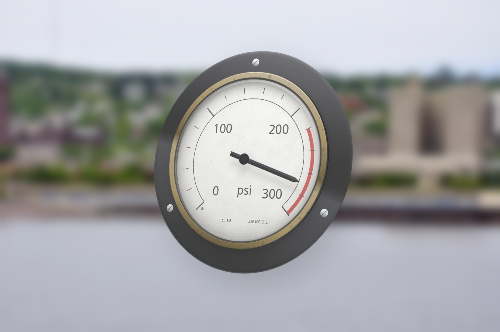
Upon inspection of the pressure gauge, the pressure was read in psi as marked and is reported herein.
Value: 270 psi
